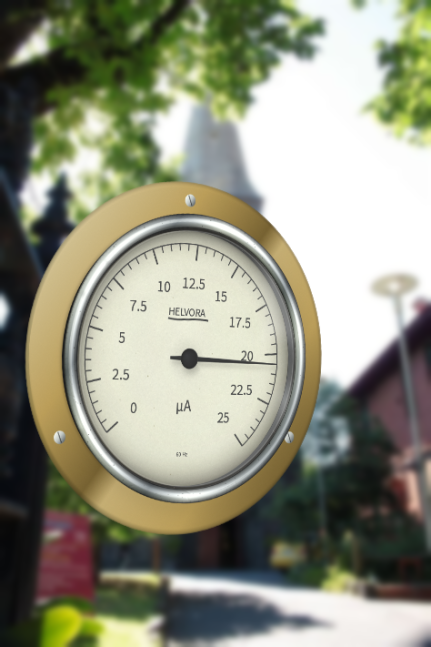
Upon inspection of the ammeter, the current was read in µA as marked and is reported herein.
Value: 20.5 µA
